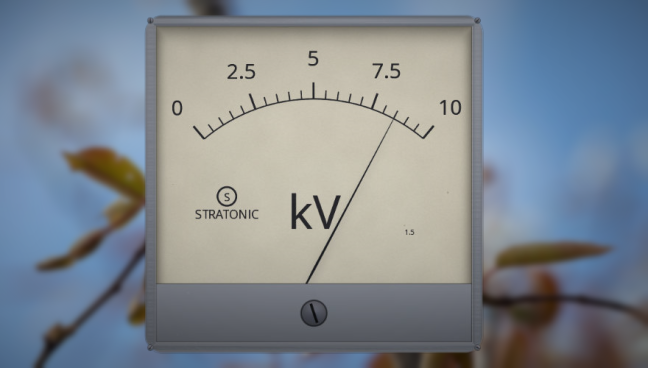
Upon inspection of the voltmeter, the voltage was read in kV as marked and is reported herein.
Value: 8.5 kV
